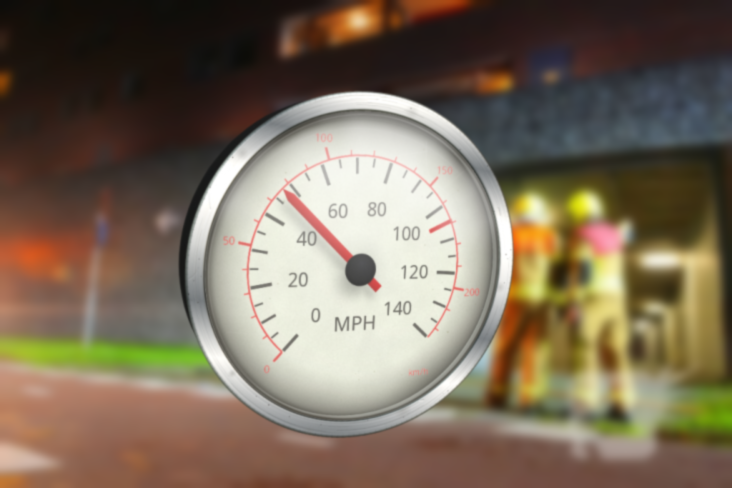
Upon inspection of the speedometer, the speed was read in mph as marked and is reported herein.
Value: 47.5 mph
